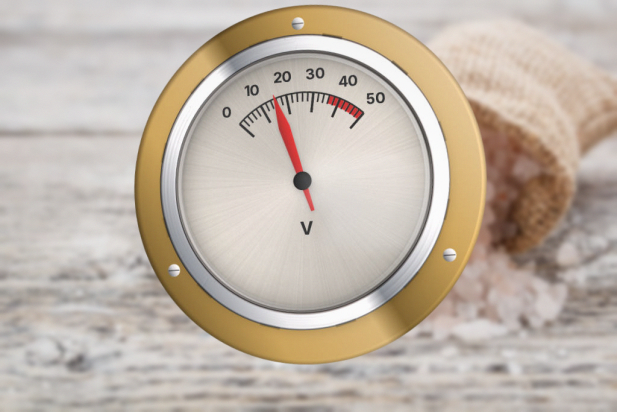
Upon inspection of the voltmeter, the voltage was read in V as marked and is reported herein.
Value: 16 V
